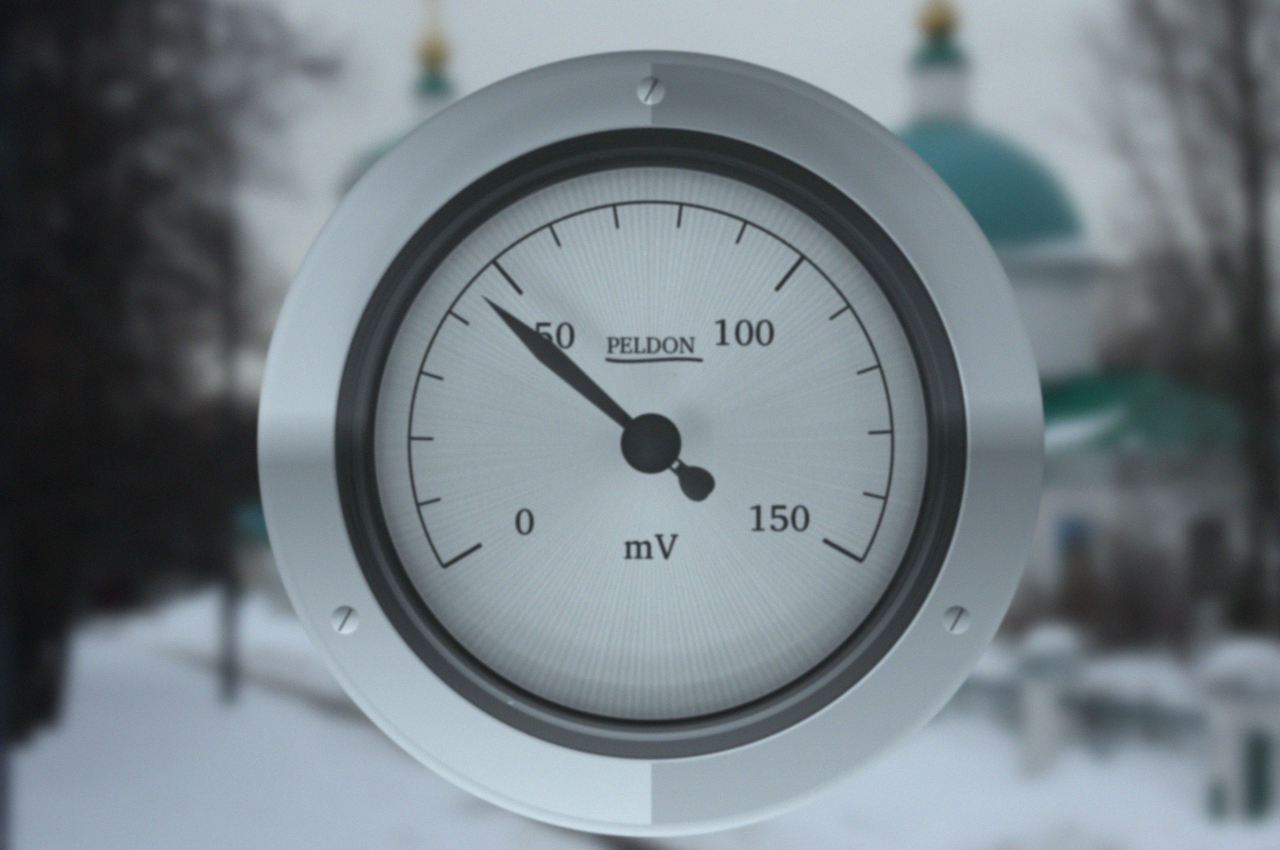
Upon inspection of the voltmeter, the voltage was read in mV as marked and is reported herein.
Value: 45 mV
